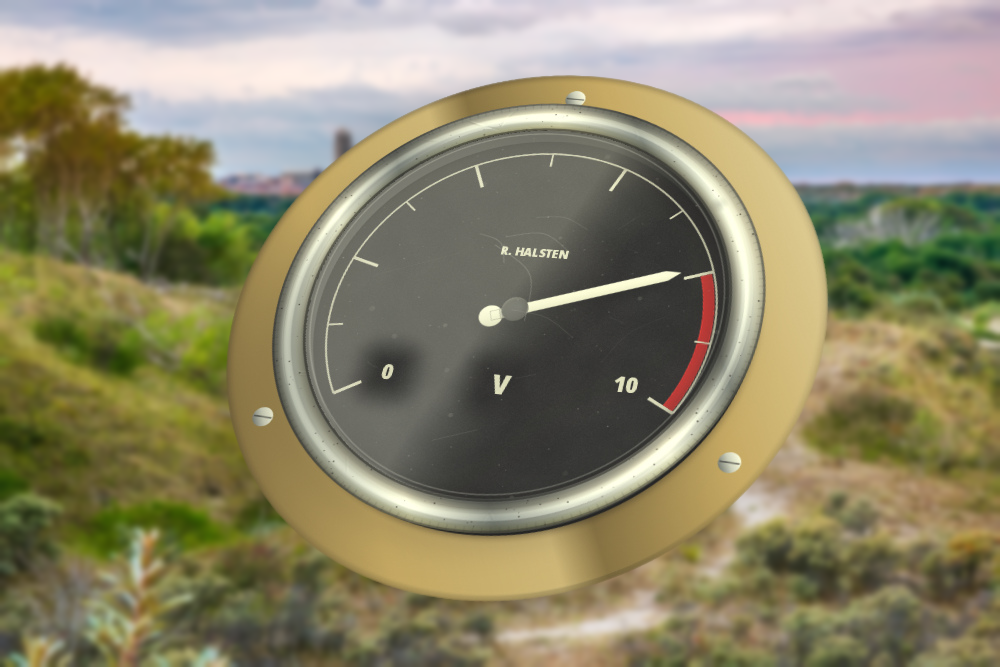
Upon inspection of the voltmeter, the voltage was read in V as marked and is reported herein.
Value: 8 V
